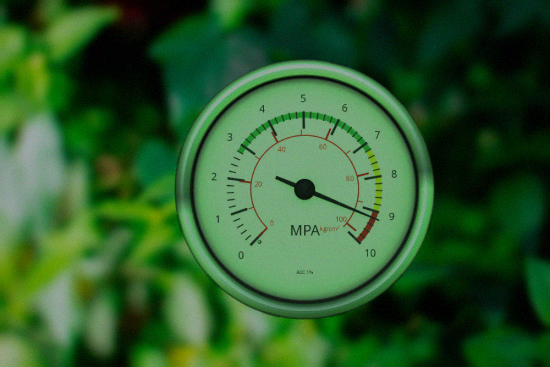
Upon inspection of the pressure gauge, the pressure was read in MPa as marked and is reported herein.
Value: 9.2 MPa
